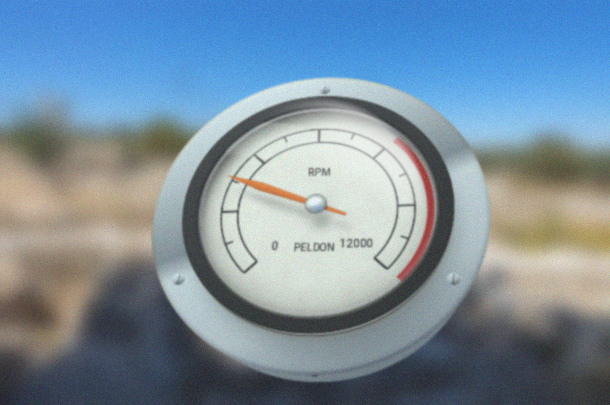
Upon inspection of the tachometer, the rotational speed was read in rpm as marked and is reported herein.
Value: 3000 rpm
